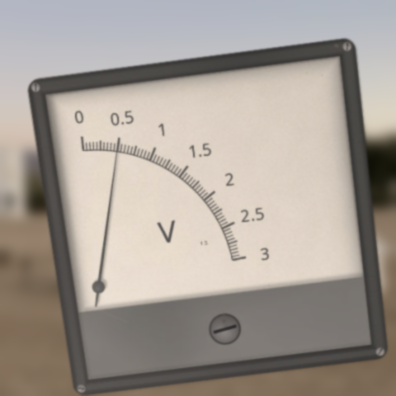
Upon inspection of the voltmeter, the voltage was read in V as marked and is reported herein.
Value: 0.5 V
